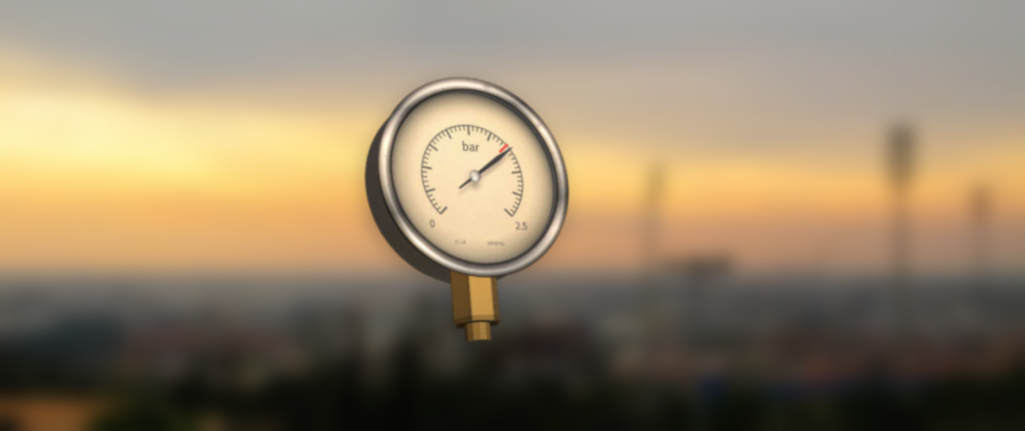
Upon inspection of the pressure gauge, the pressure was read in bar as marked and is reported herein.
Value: 1.75 bar
